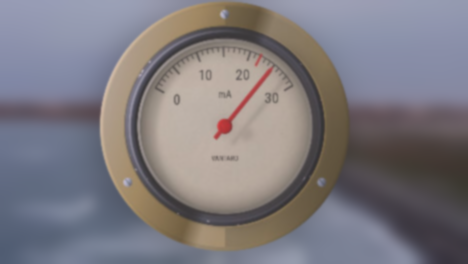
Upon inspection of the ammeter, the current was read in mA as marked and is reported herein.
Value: 25 mA
